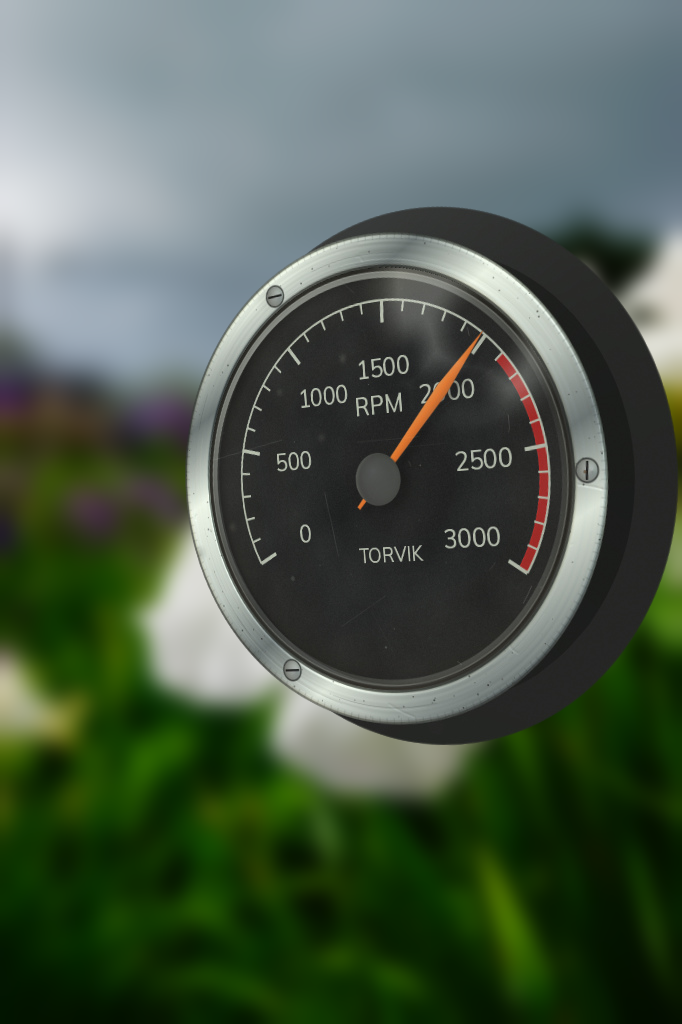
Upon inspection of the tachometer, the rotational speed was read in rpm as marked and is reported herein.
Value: 2000 rpm
